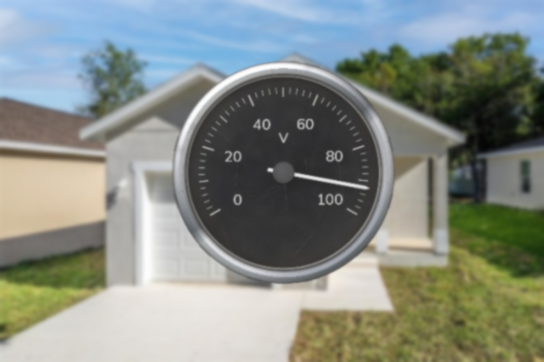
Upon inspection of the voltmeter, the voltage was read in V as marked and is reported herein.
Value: 92 V
